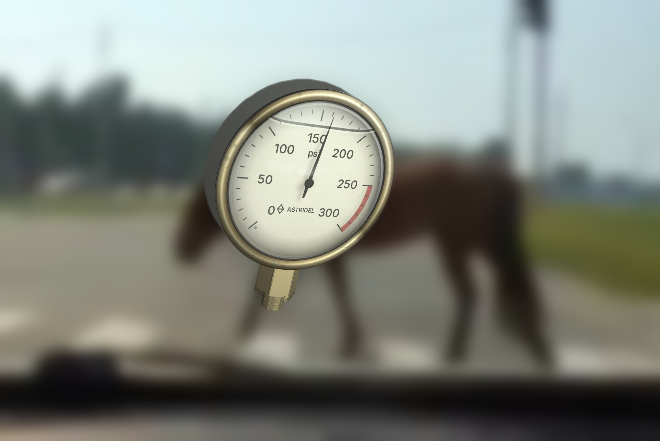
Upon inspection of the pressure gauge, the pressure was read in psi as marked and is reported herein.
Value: 160 psi
